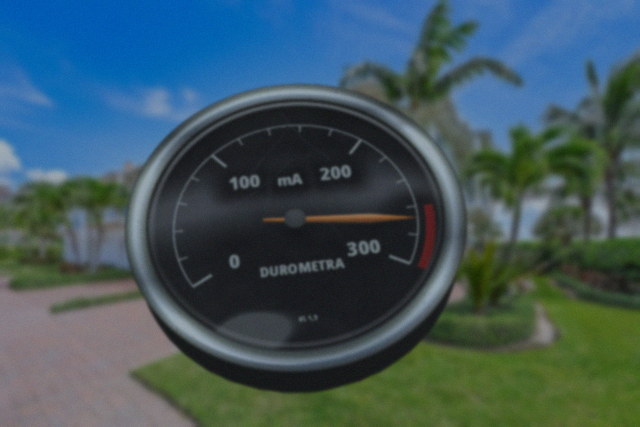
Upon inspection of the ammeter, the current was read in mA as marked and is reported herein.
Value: 270 mA
